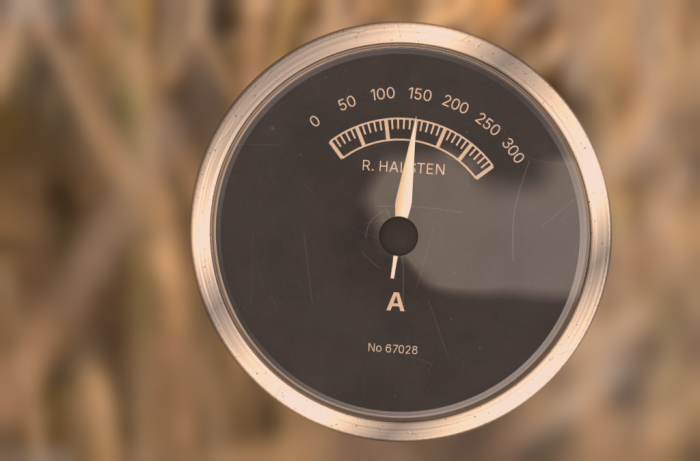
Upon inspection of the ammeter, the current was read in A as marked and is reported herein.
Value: 150 A
